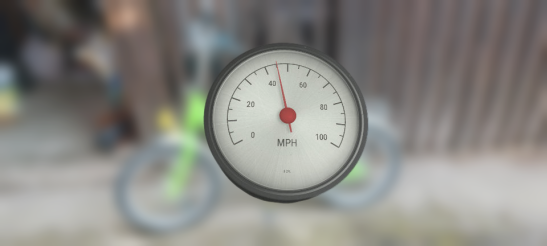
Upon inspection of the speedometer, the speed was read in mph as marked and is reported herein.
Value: 45 mph
